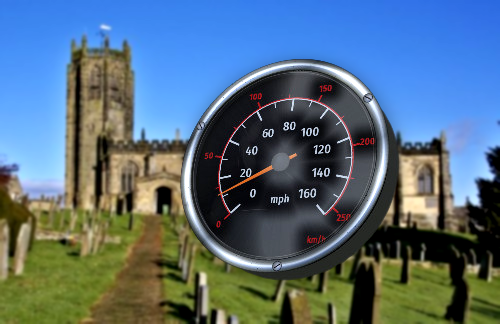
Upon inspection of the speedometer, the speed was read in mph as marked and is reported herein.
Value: 10 mph
